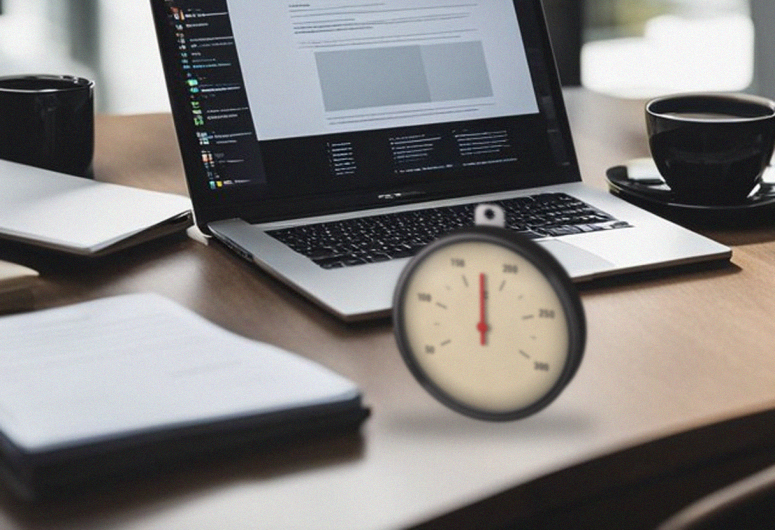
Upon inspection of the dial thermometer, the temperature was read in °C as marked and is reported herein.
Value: 175 °C
